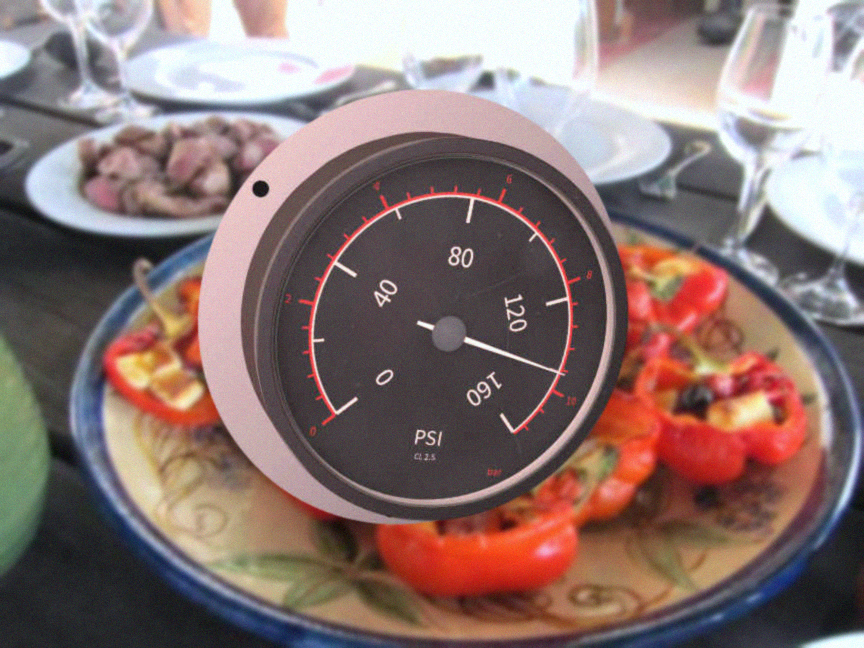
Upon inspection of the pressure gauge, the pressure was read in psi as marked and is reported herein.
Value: 140 psi
